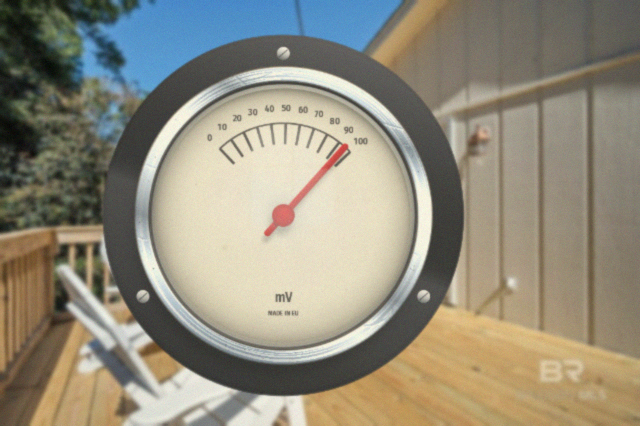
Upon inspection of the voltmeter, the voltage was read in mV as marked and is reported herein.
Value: 95 mV
